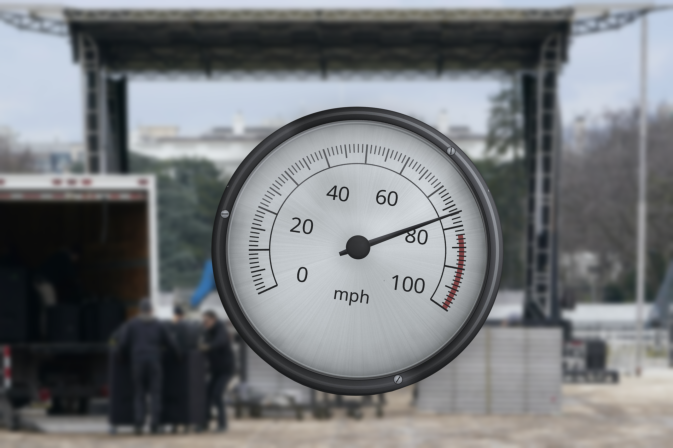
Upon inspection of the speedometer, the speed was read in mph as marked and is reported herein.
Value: 77 mph
